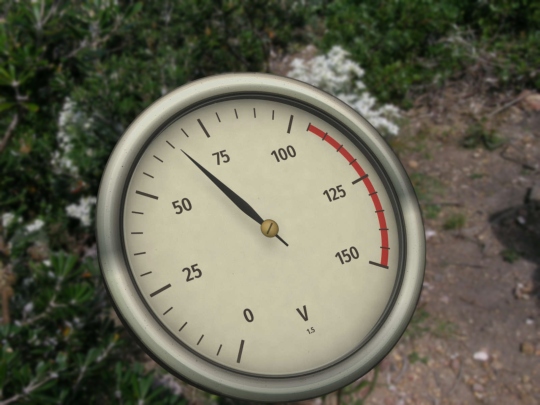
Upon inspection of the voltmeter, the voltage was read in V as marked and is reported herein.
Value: 65 V
